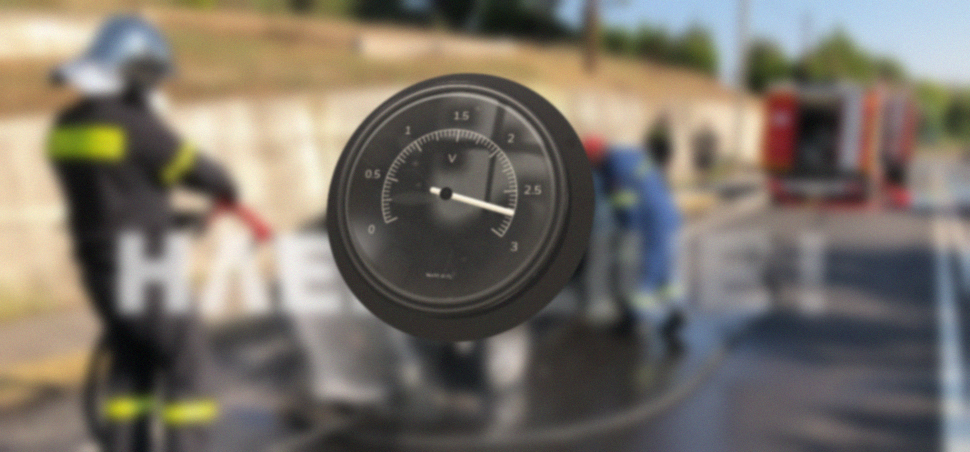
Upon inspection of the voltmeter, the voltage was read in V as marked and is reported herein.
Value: 2.75 V
